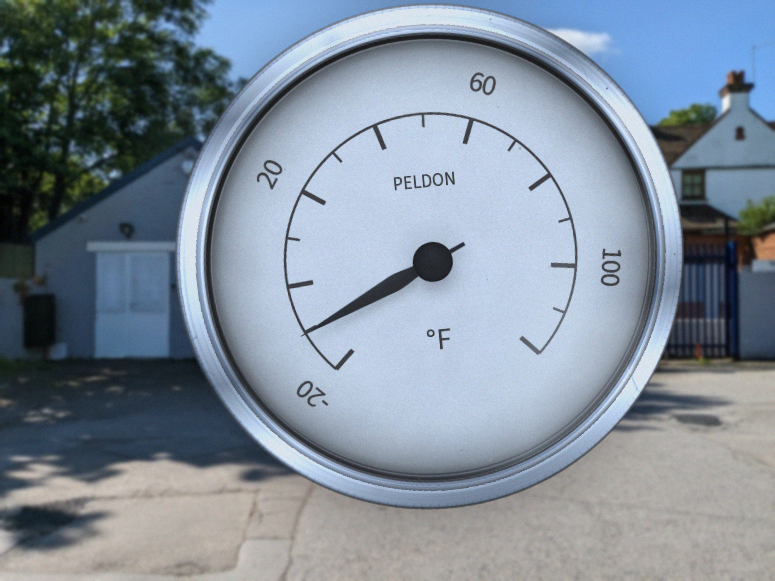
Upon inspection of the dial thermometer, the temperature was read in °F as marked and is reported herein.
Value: -10 °F
